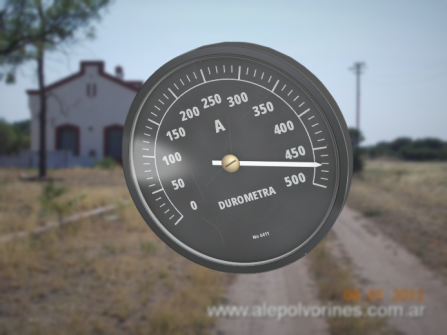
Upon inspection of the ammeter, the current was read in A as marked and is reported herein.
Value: 470 A
